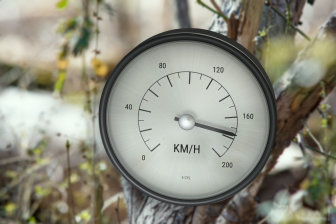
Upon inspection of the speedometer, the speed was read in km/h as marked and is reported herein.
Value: 175 km/h
